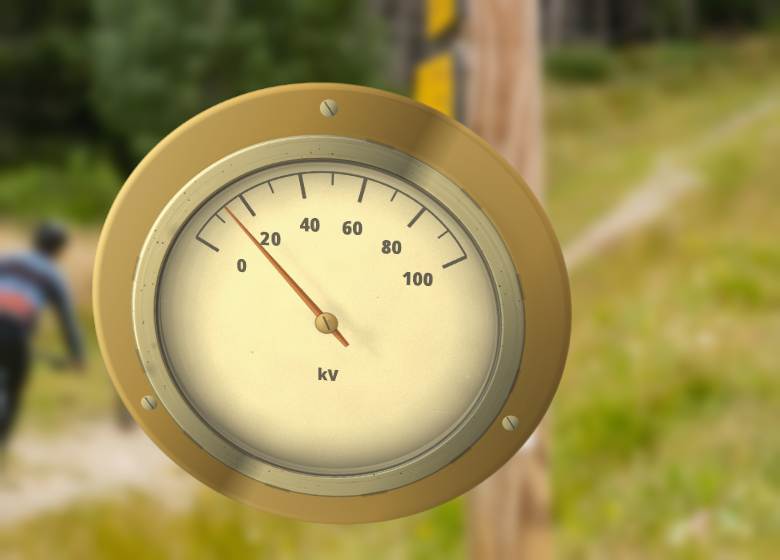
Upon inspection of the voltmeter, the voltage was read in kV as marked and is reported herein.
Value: 15 kV
